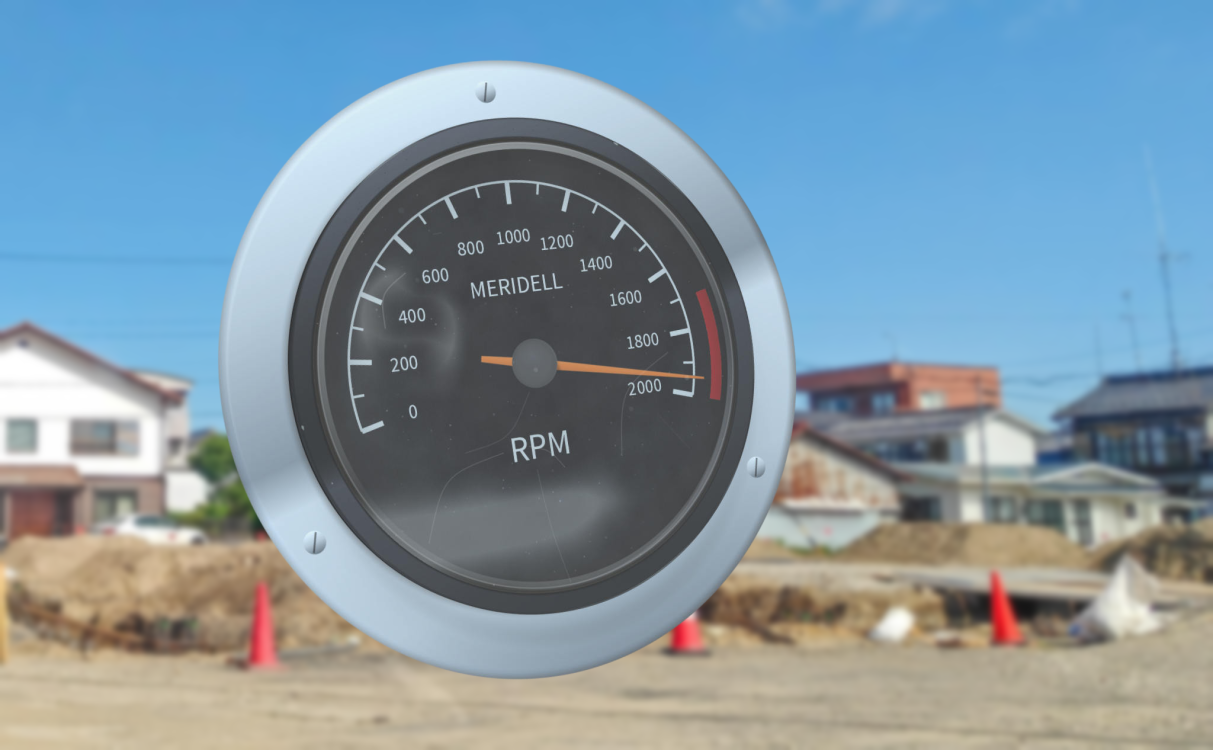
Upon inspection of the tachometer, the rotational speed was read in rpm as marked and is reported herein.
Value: 1950 rpm
